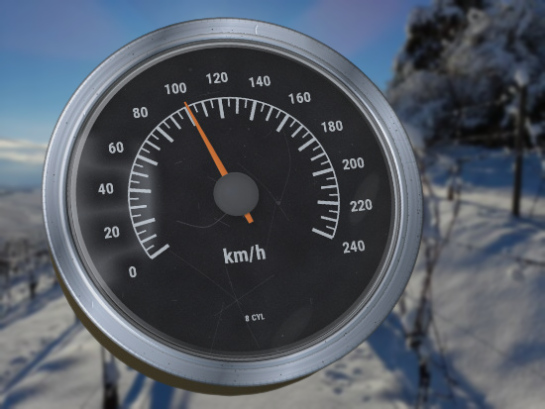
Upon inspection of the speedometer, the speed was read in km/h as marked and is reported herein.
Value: 100 km/h
